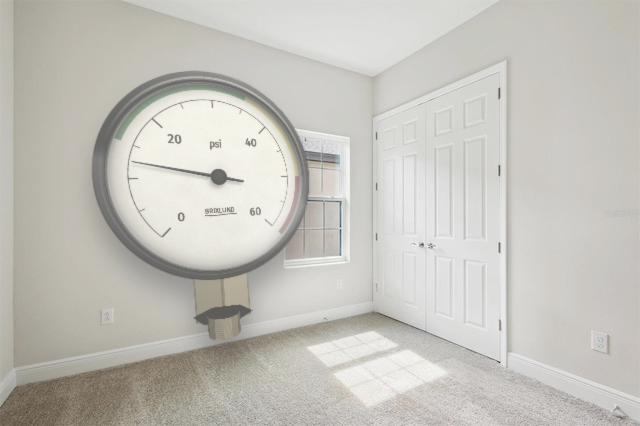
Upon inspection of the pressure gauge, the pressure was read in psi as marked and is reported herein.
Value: 12.5 psi
